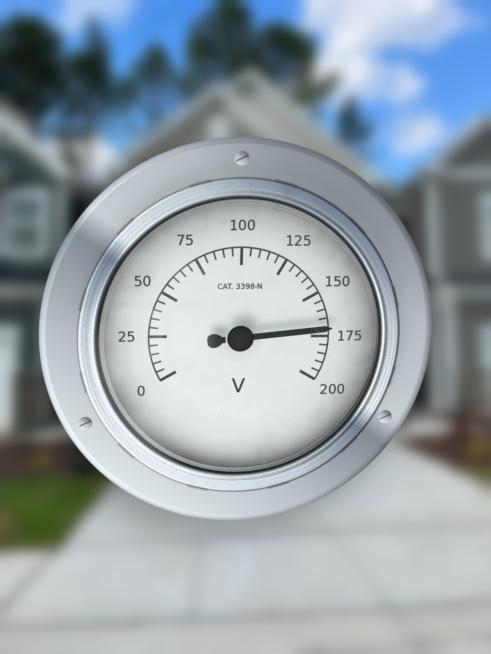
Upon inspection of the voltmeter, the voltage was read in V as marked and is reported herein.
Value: 170 V
